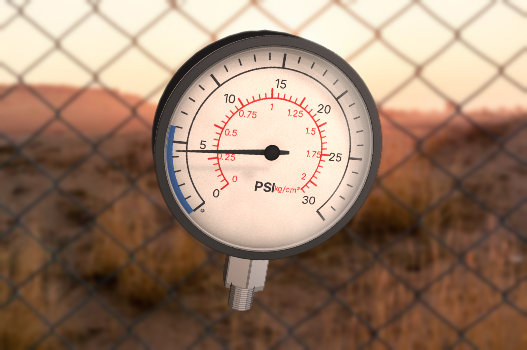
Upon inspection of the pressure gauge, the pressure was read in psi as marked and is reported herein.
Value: 4.5 psi
